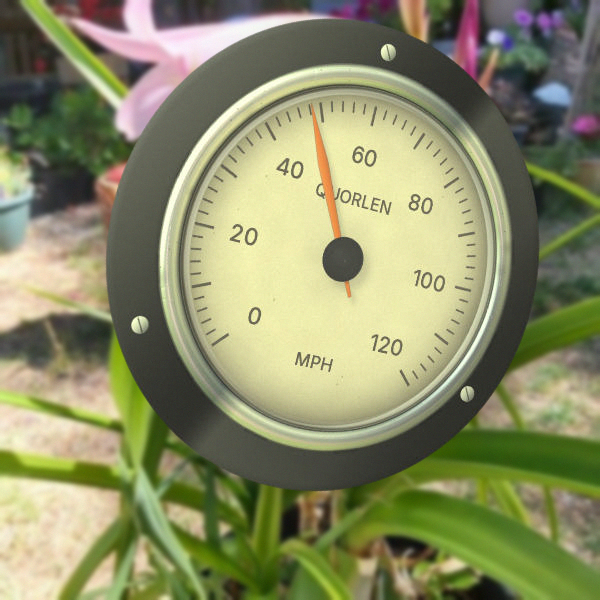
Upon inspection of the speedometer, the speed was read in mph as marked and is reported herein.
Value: 48 mph
